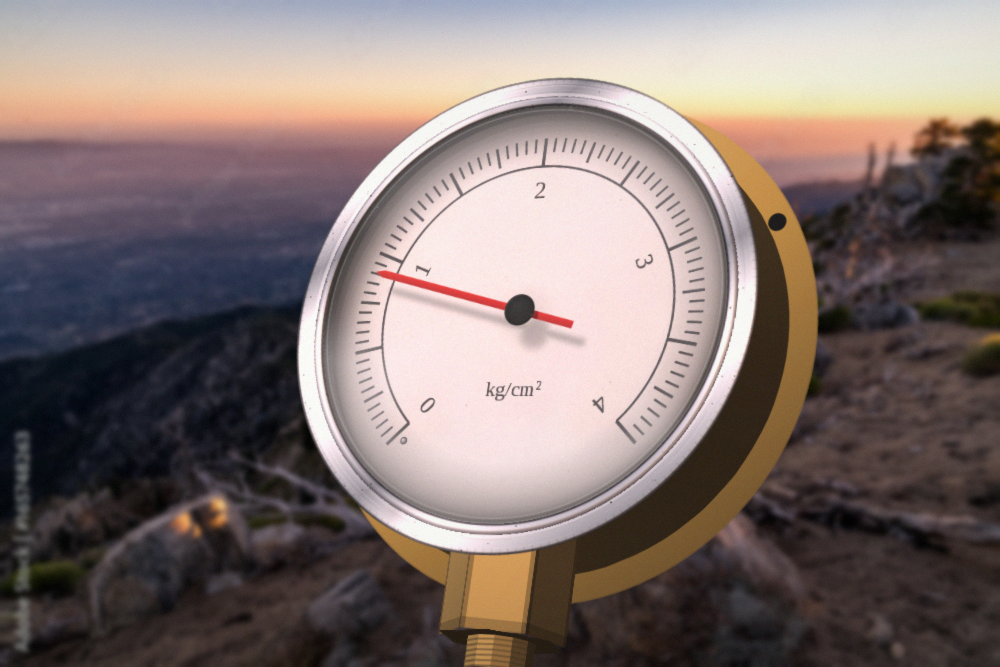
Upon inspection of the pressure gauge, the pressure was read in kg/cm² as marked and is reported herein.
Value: 0.9 kg/cm²
